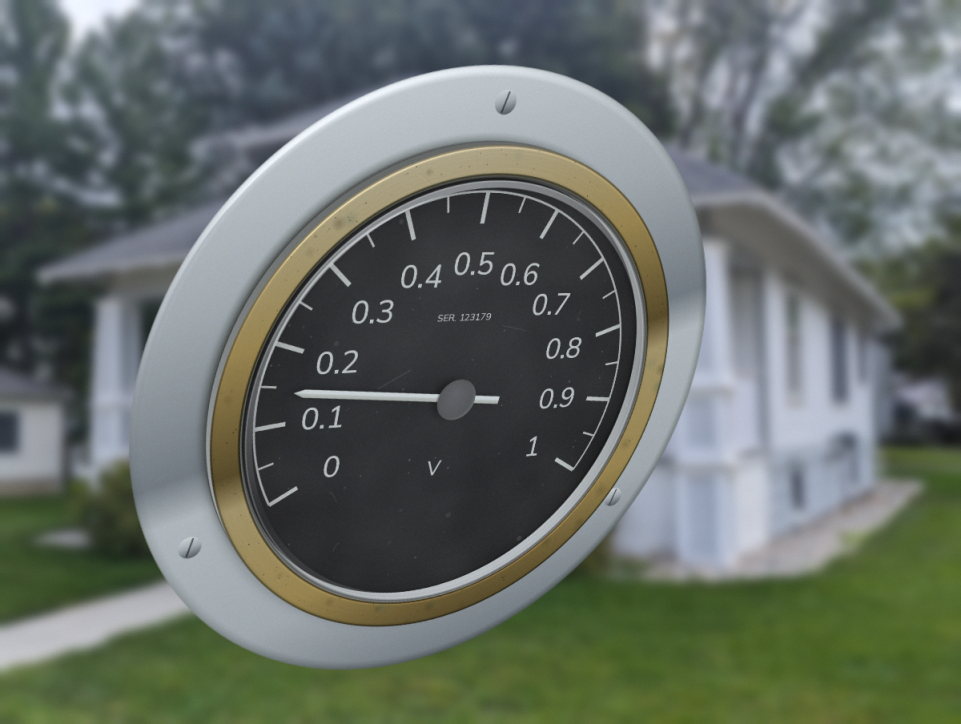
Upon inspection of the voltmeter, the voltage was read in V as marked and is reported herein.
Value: 0.15 V
